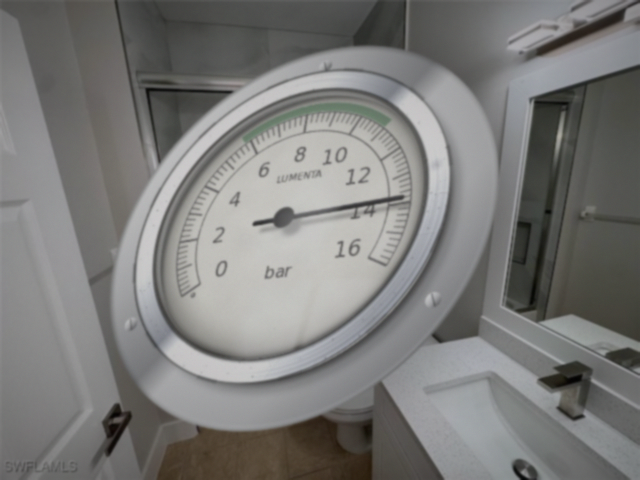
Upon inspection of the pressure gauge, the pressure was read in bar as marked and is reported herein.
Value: 14 bar
